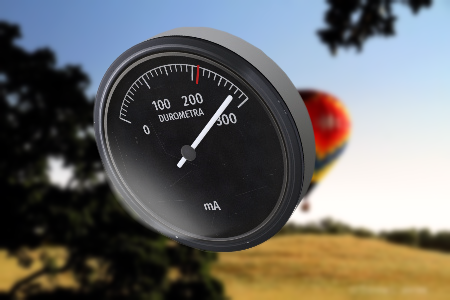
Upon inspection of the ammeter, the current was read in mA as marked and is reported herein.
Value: 280 mA
